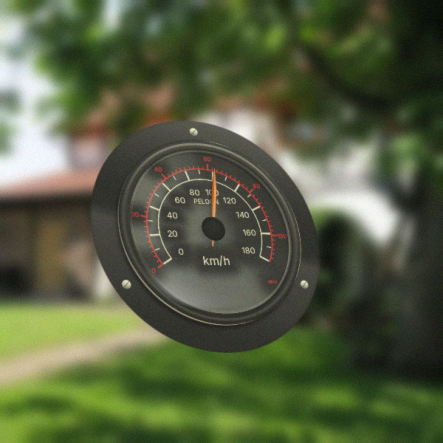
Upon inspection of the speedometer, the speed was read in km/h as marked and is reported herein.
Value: 100 km/h
